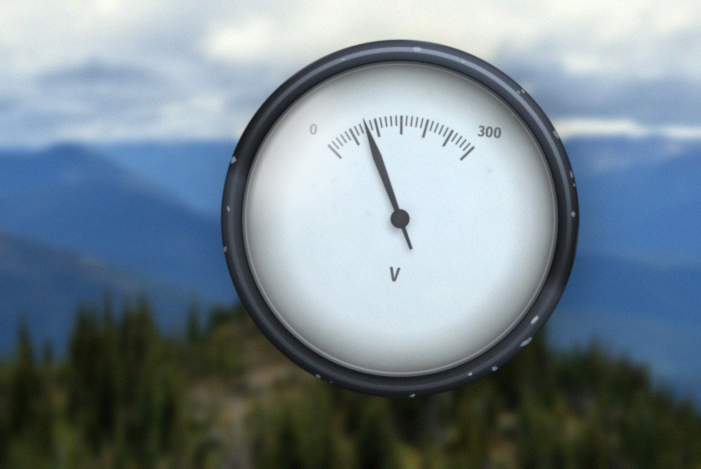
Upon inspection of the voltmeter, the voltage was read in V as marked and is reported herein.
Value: 80 V
